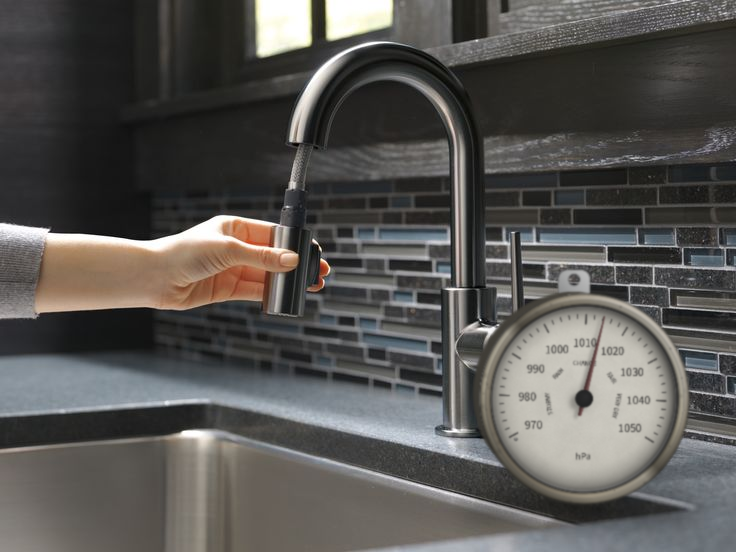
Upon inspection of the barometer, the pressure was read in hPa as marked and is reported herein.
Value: 1014 hPa
